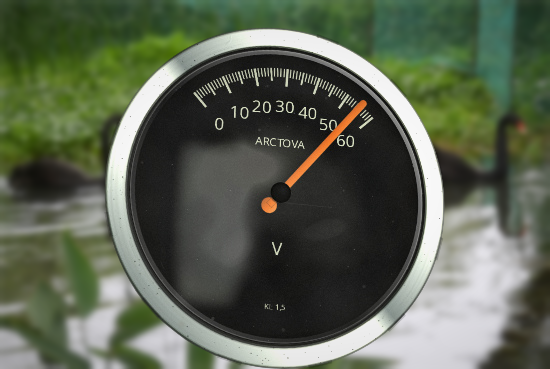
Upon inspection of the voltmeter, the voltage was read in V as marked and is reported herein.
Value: 55 V
